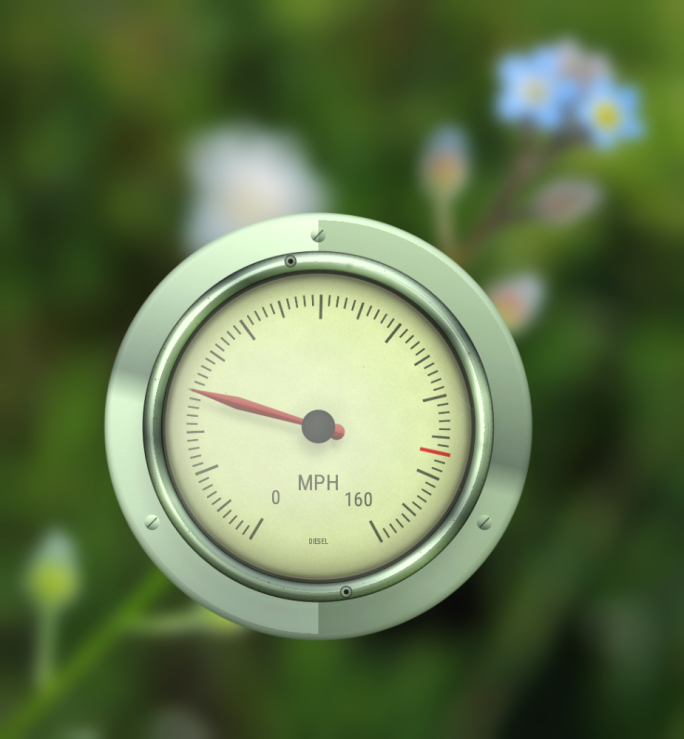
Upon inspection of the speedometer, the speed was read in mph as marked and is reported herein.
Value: 40 mph
